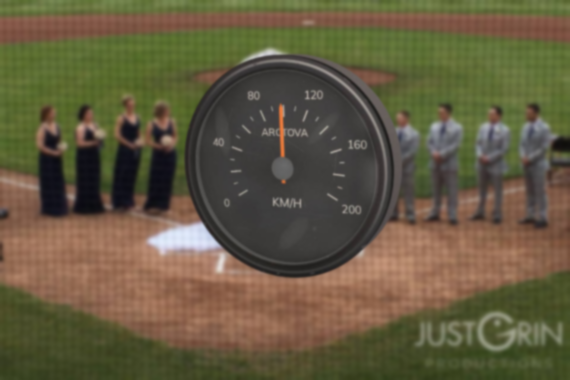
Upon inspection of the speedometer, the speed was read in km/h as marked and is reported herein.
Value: 100 km/h
